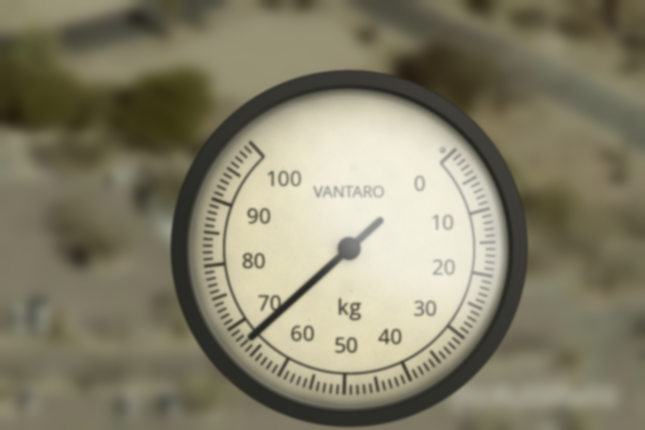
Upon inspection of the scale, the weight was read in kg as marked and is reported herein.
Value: 67 kg
